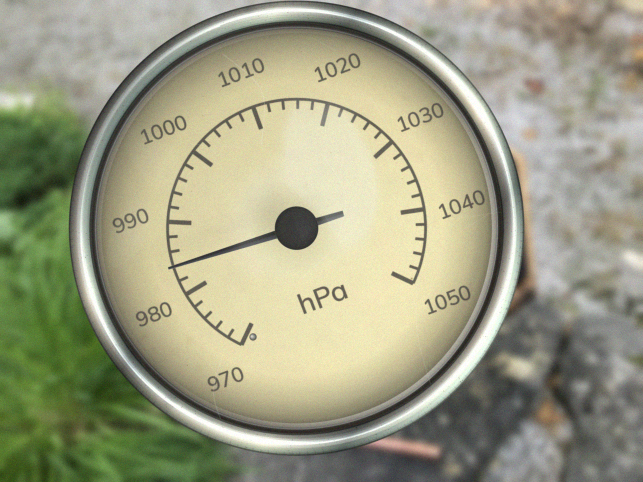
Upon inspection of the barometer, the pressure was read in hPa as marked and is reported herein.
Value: 984 hPa
